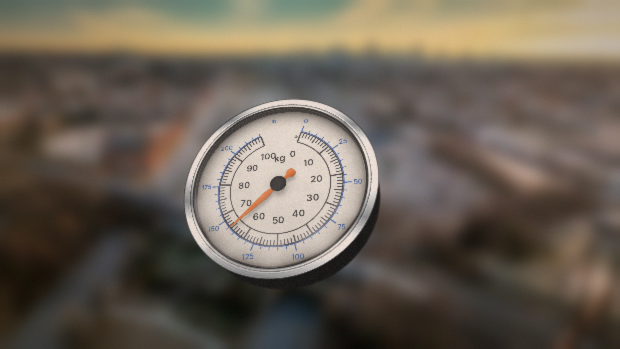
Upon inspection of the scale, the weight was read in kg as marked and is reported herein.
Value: 65 kg
